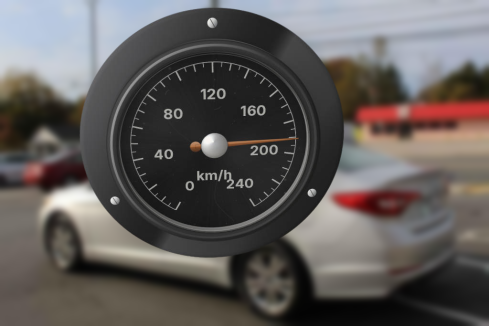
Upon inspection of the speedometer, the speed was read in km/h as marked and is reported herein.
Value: 190 km/h
